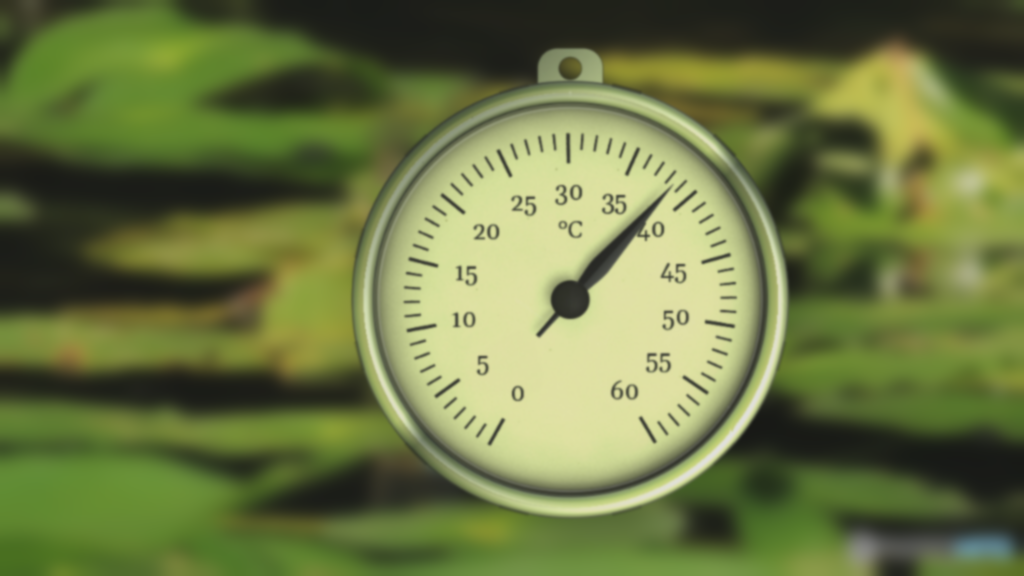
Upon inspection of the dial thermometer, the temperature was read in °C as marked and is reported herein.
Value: 38.5 °C
